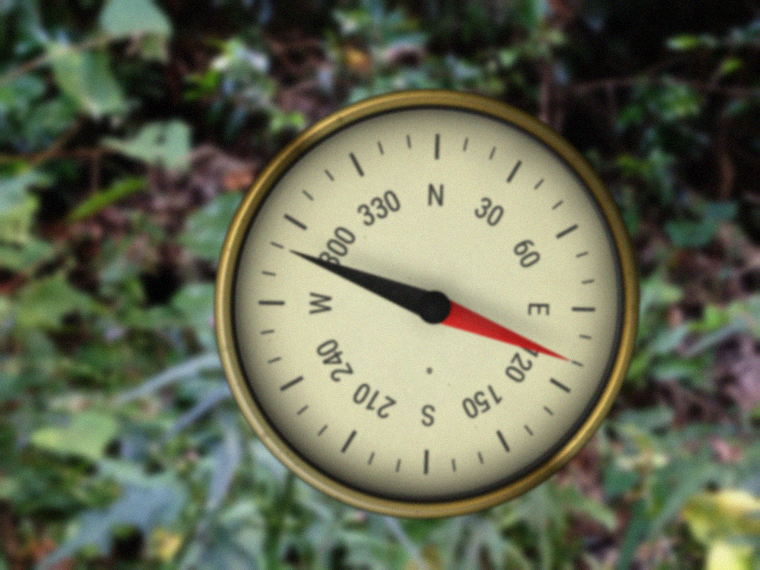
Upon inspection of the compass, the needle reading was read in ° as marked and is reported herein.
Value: 110 °
